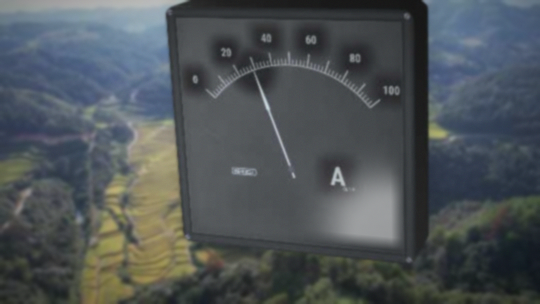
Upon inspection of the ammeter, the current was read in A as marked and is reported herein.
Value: 30 A
